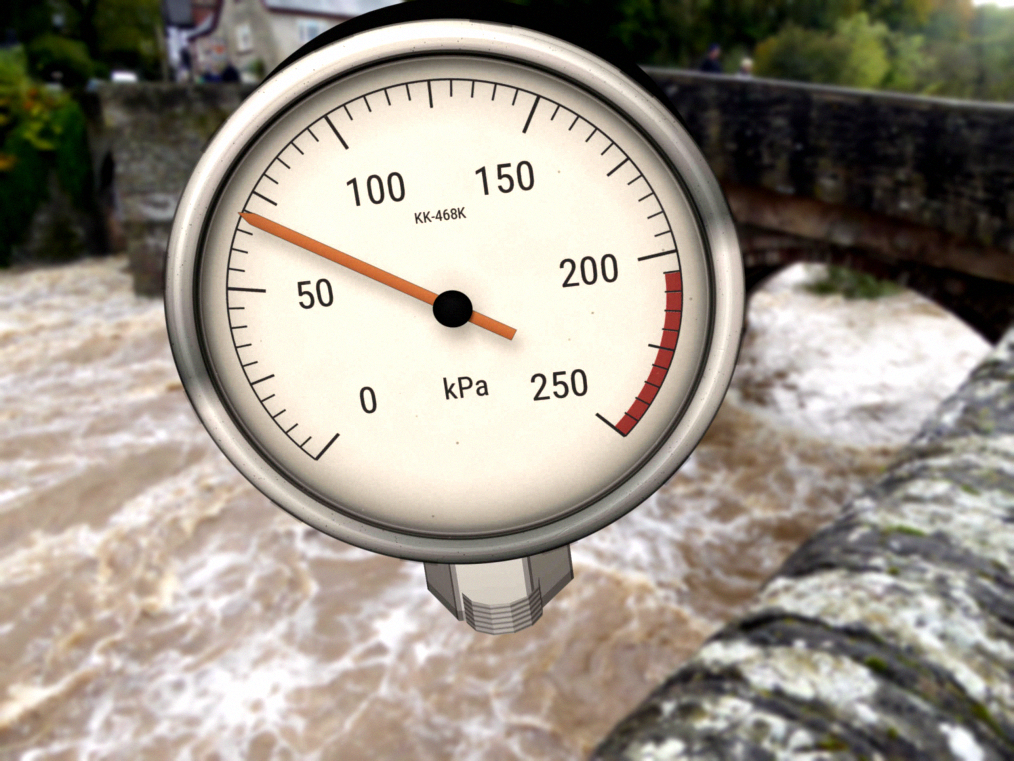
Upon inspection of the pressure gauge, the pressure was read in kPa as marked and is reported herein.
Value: 70 kPa
